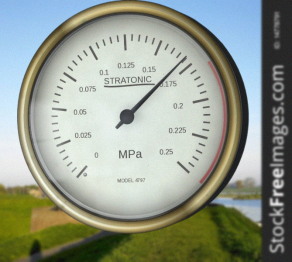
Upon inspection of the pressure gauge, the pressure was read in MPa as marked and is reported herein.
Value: 0.17 MPa
